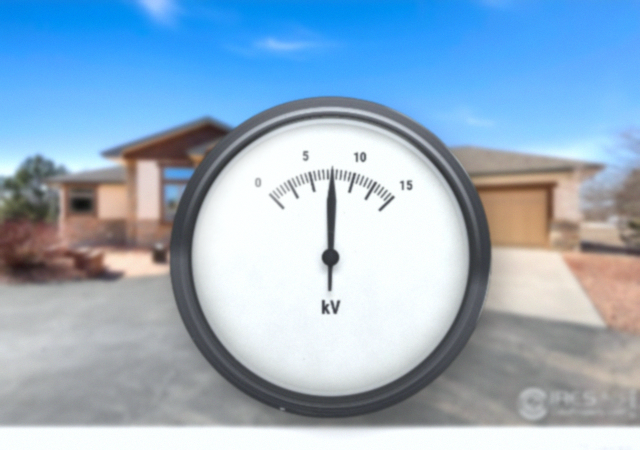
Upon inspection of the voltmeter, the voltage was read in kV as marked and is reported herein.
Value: 7.5 kV
